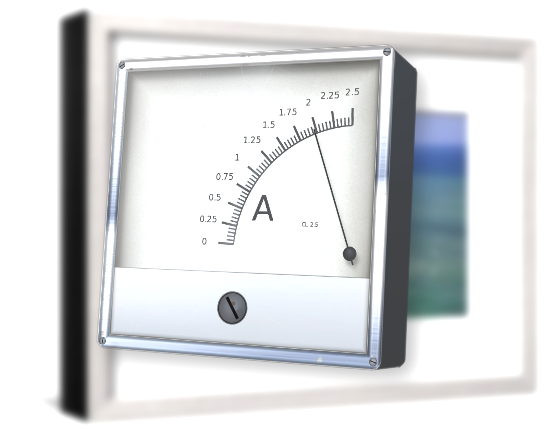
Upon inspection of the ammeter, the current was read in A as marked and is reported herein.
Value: 2 A
